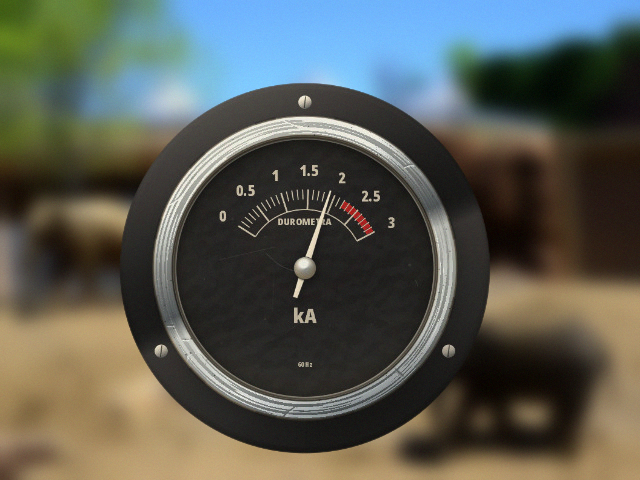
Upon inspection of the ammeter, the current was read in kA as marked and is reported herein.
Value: 1.9 kA
